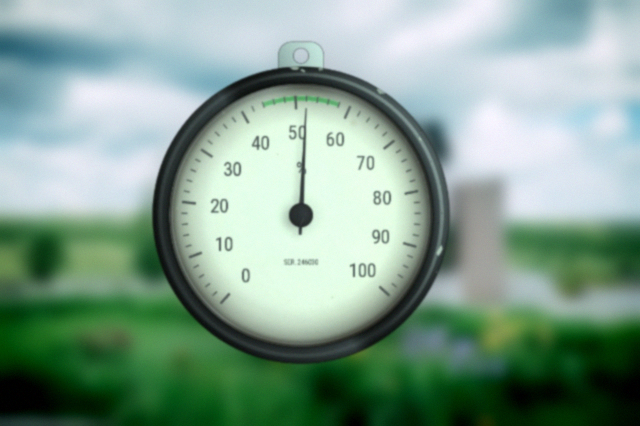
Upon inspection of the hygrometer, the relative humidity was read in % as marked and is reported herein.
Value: 52 %
